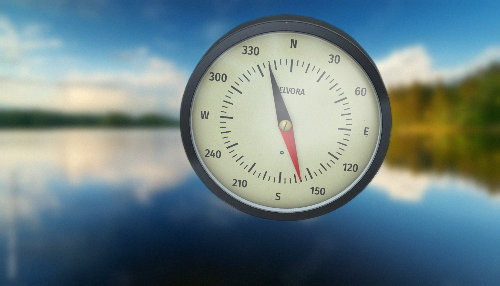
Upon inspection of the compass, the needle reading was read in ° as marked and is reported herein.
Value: 160 °
